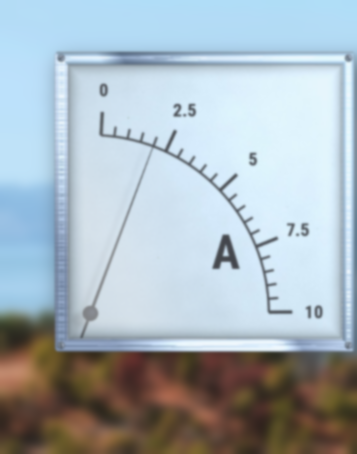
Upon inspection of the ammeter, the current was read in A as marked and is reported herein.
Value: 2 A
